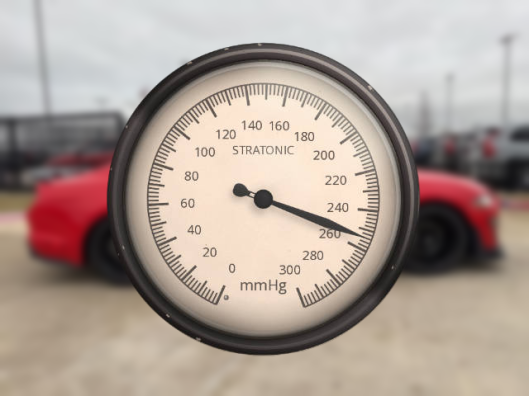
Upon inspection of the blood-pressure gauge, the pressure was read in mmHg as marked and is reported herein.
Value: 254 mmHg
